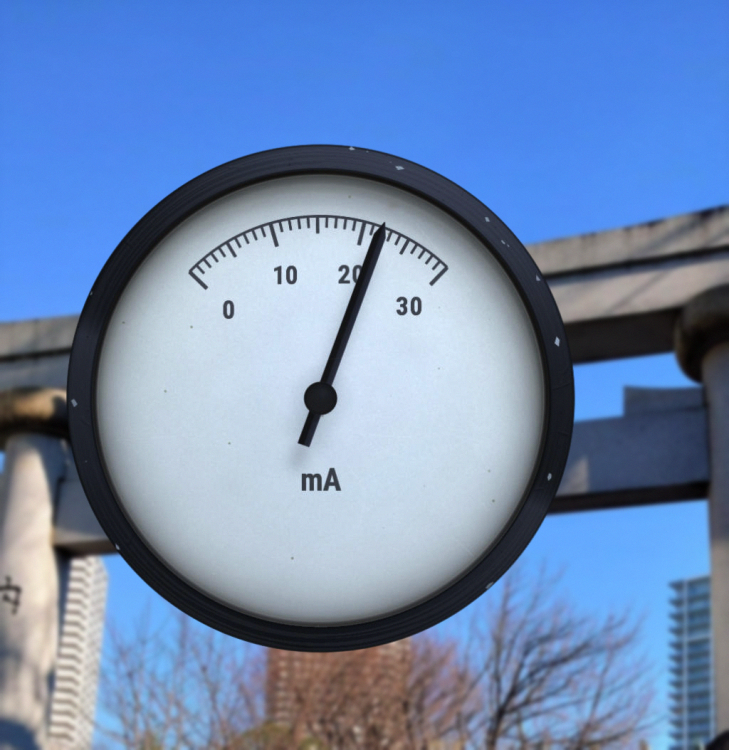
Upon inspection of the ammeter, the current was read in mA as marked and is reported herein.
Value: 22 mA
